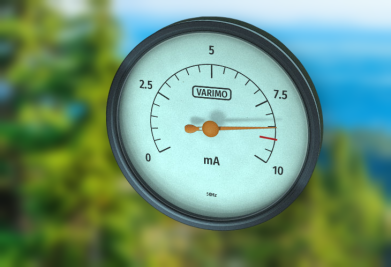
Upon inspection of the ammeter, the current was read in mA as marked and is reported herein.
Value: 8.5 mA
